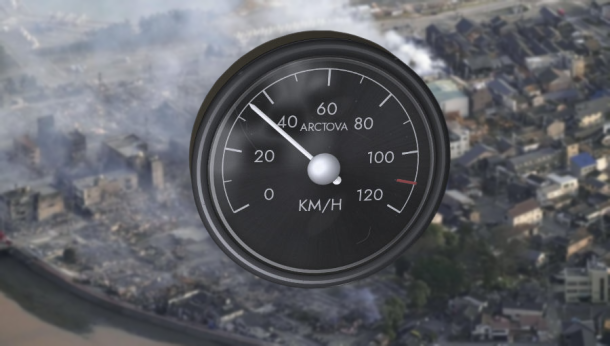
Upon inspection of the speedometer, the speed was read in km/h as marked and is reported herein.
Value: 35 km/h
